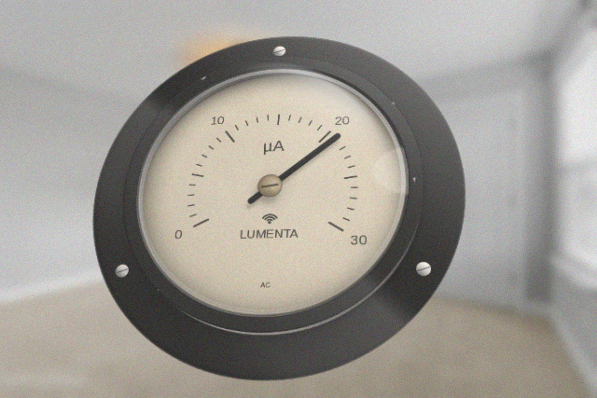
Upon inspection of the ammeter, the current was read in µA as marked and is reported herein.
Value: 21 µA
